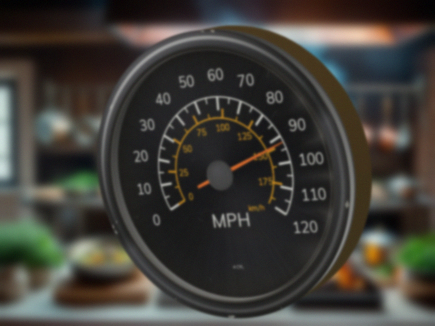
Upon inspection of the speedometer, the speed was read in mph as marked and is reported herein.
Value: 92.5 mph
